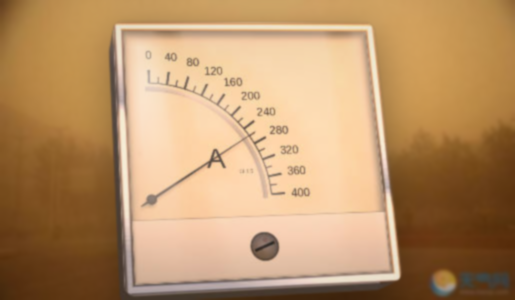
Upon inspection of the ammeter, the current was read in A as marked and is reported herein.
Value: 260 A
